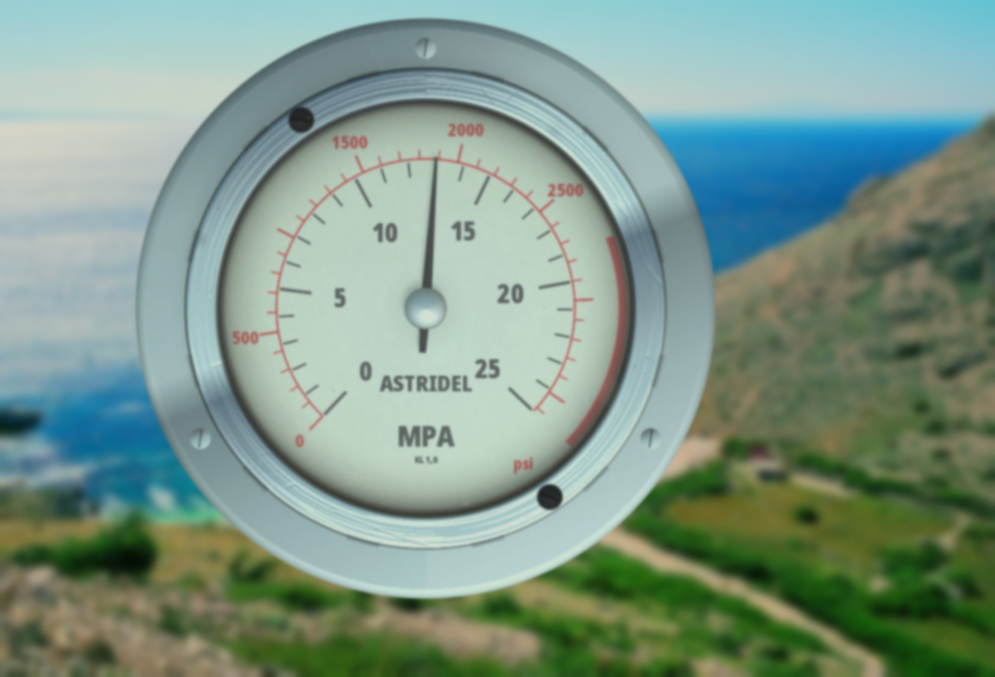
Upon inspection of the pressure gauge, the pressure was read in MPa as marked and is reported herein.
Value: 13 MPa
